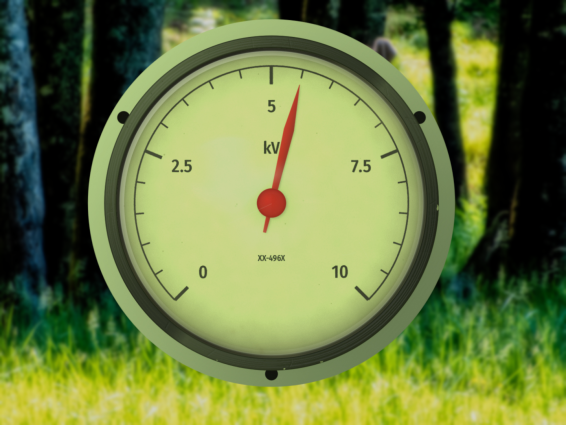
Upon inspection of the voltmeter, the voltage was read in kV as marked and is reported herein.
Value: 5.5 kV
